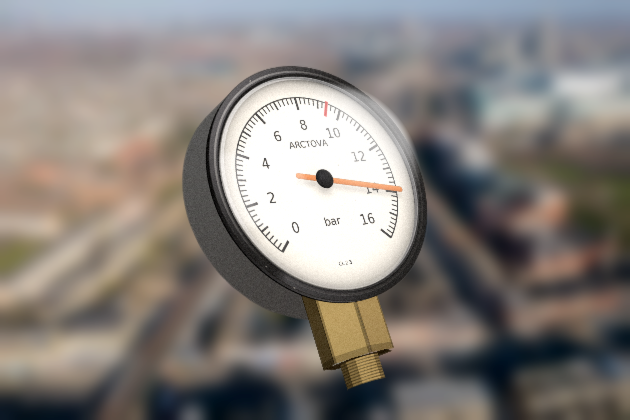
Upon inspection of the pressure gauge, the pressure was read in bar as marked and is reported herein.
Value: 14 bar
